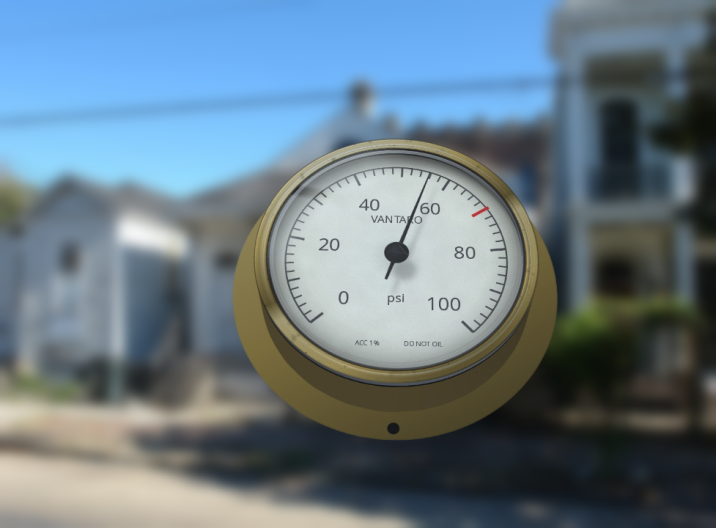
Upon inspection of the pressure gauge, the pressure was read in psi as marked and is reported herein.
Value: 56 psi
